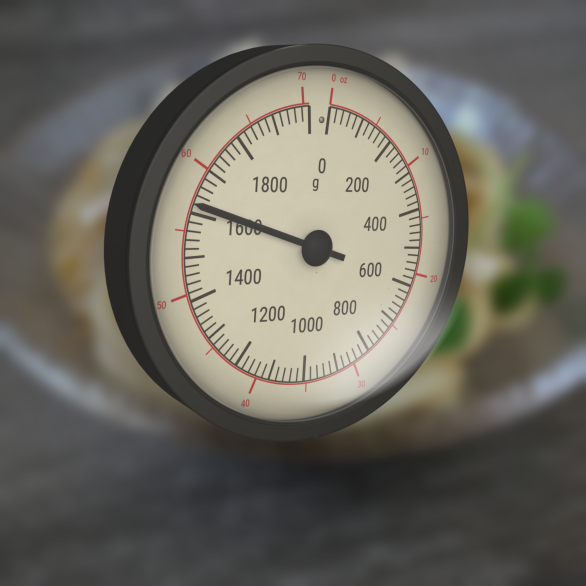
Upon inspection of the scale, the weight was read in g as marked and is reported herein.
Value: 1620 g
